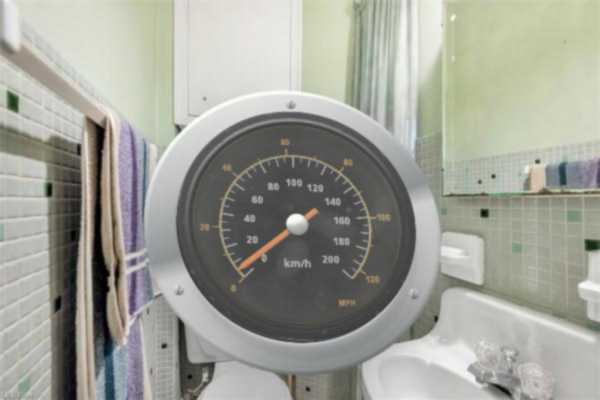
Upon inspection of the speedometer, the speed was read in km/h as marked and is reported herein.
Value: 5 km/h
